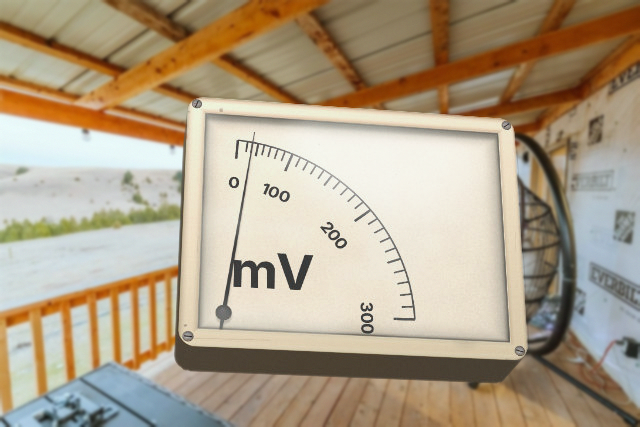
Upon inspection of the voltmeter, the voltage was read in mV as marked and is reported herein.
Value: 40 mV
